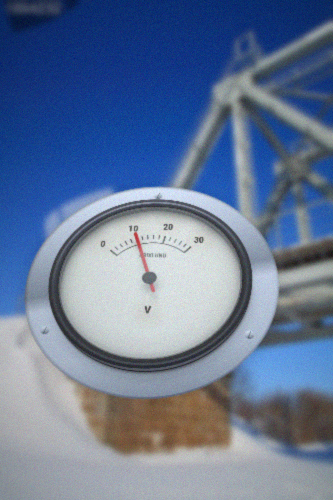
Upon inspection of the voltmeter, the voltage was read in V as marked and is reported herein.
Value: 10 V
